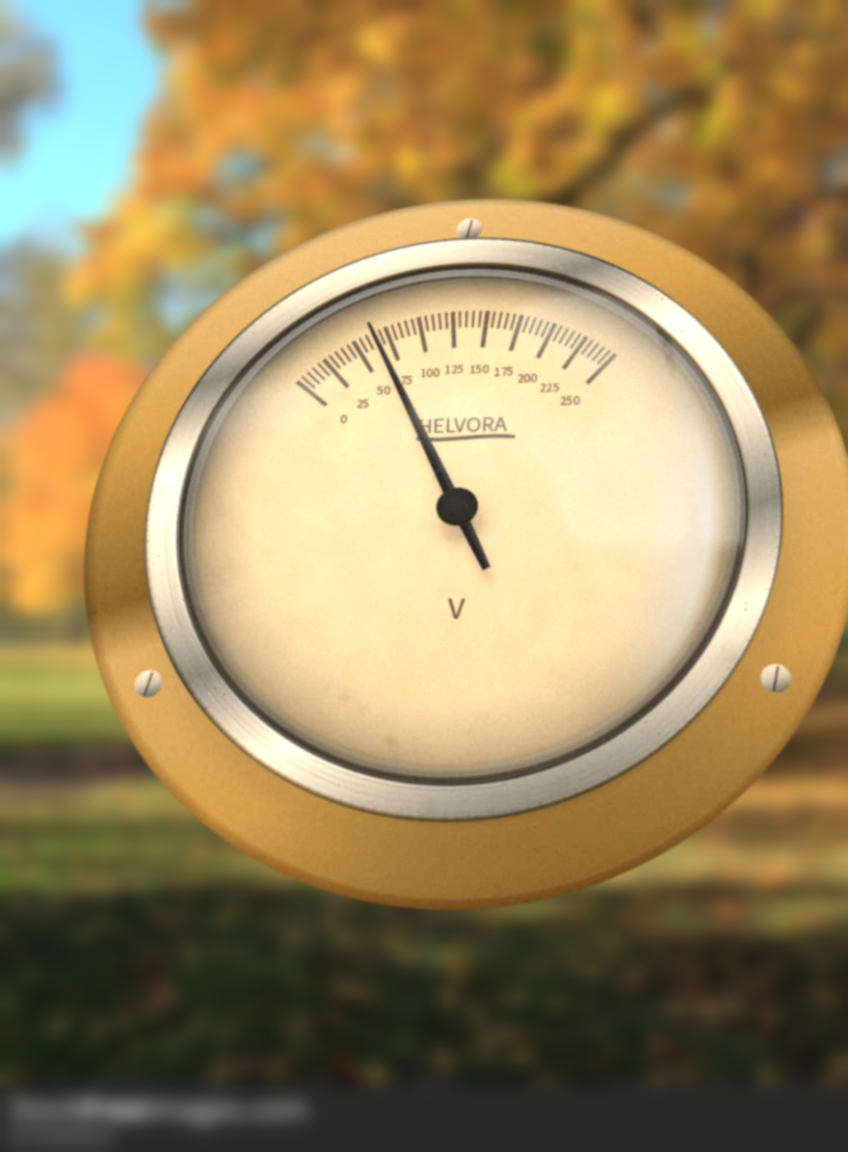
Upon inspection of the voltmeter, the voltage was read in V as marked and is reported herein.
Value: 65 V
